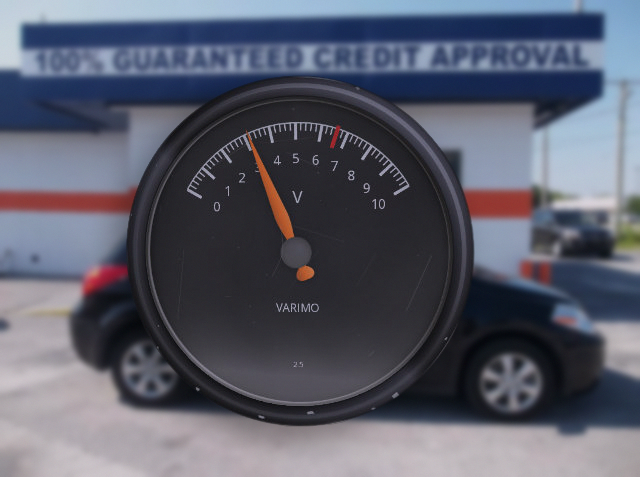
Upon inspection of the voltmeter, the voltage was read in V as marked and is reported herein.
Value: 3.2 V
